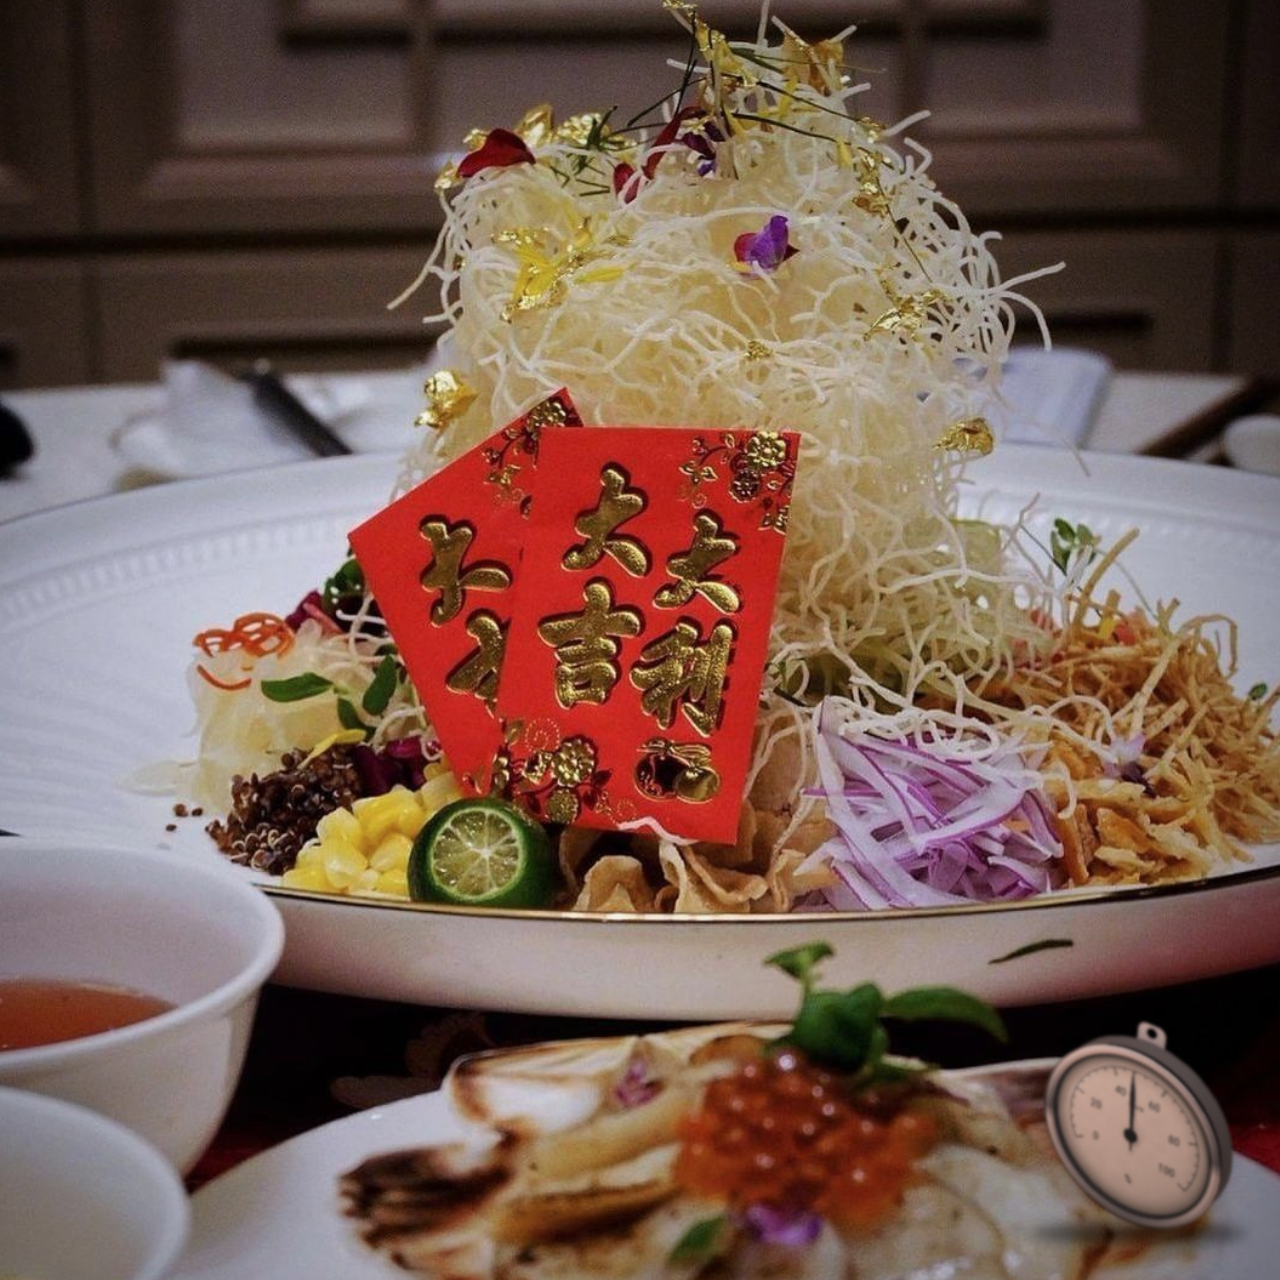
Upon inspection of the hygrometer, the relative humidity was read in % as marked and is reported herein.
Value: 48 %
